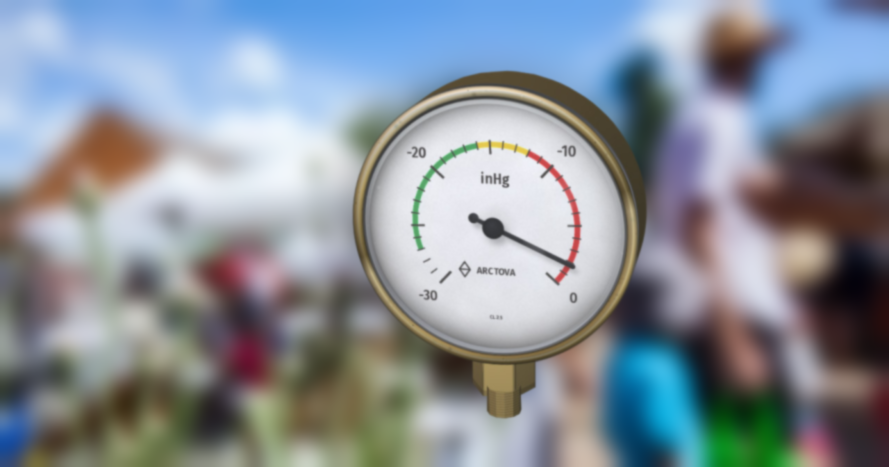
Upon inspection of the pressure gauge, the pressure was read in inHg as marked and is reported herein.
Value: -2 inHg
